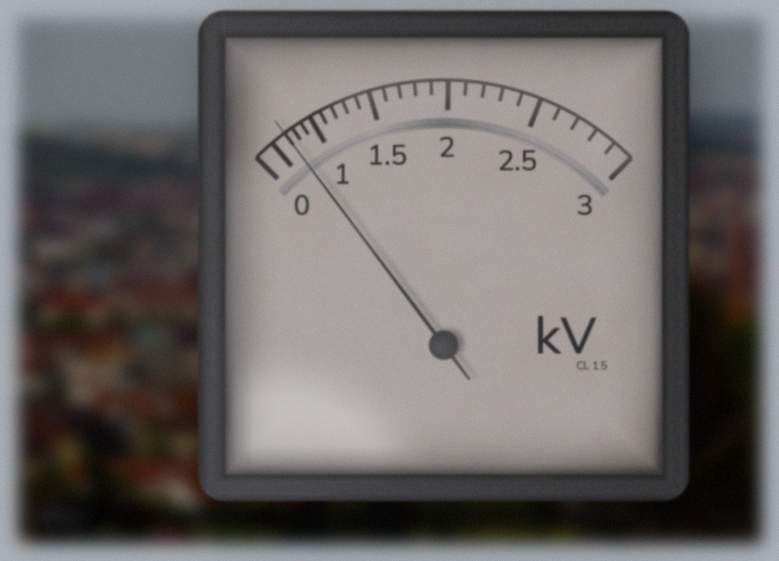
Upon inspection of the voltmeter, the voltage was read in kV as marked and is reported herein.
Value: 0.7 kV
